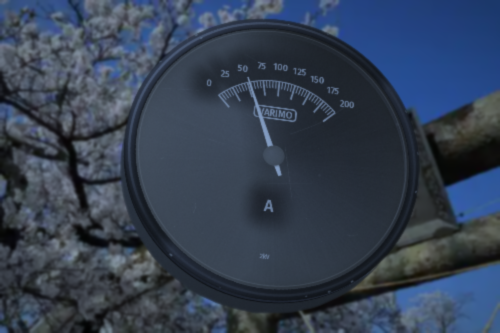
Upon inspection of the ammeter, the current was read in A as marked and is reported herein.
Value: 50 A
